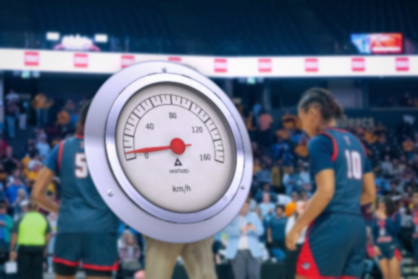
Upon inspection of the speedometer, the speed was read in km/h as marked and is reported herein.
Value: 5 km/h
